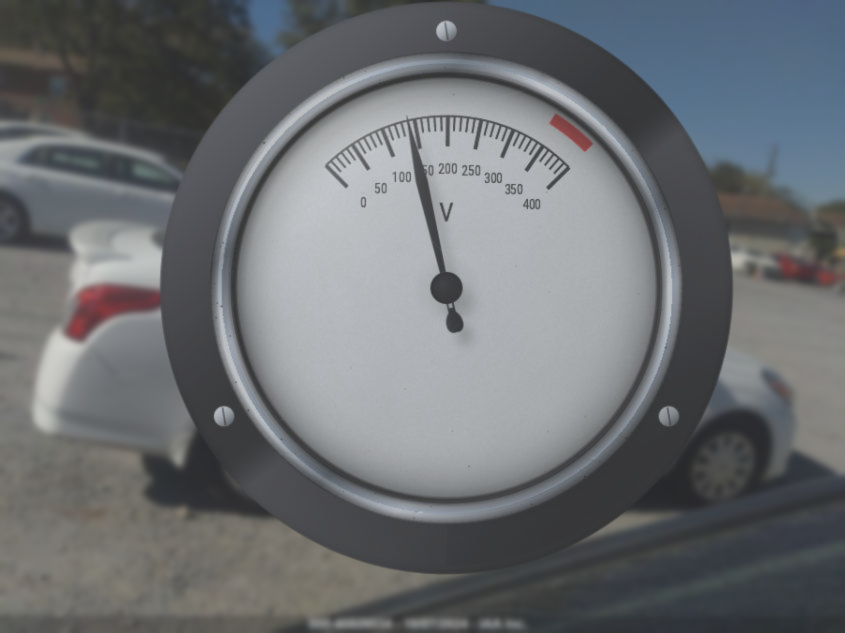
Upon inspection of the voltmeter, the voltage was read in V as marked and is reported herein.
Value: 140 V
